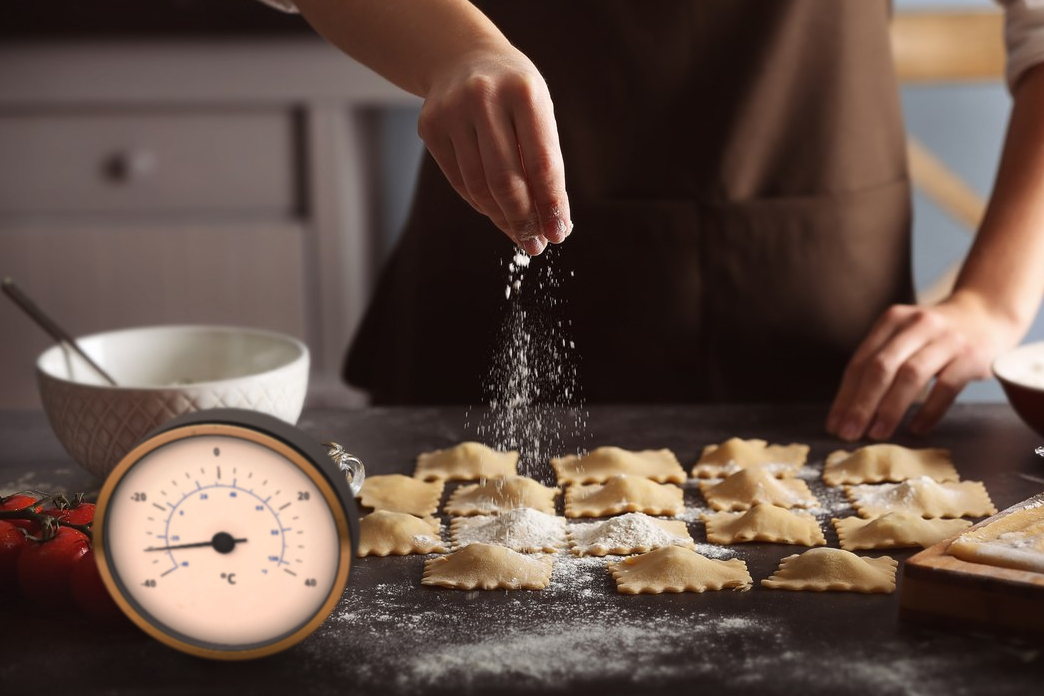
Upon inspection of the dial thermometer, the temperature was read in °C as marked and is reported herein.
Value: -32 °C
